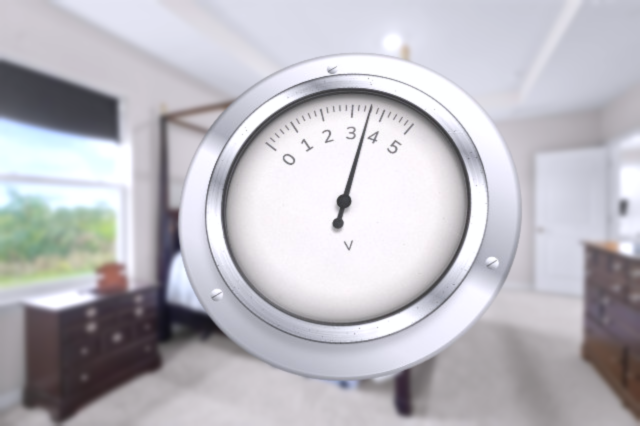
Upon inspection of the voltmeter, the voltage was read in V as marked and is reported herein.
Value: 3.6 V
